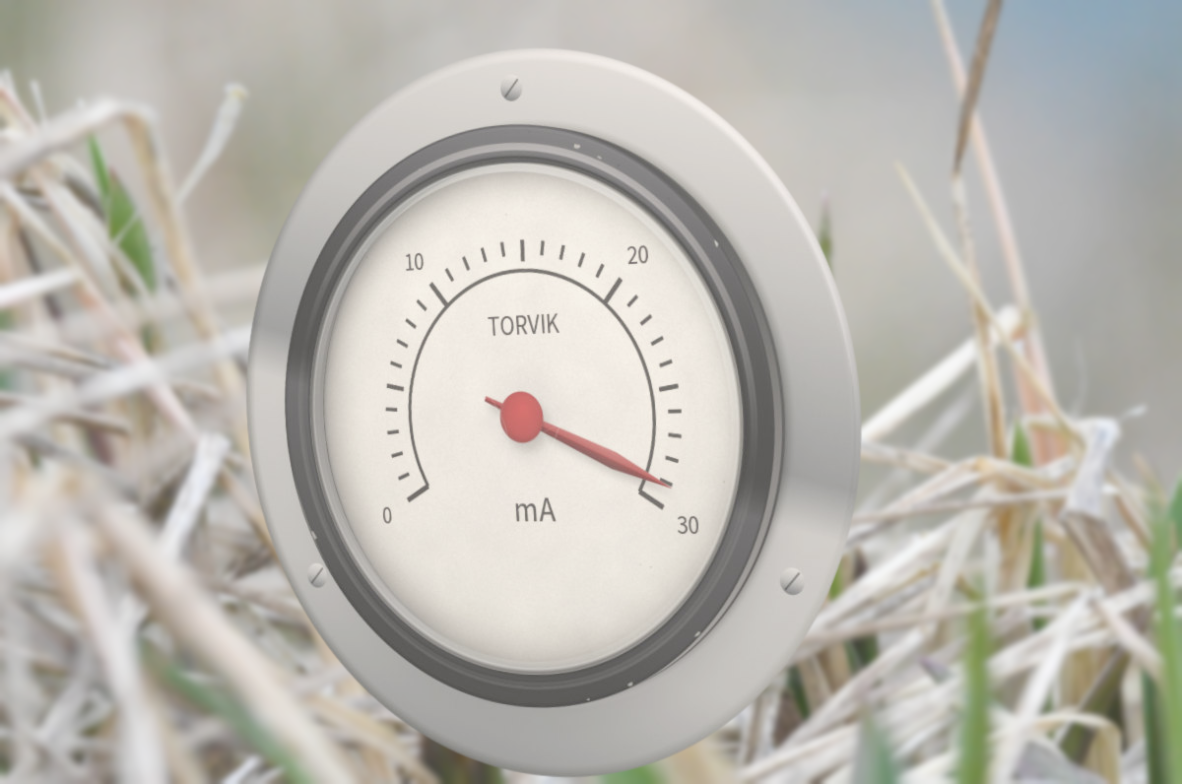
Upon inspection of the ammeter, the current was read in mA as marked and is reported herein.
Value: 29 mA
